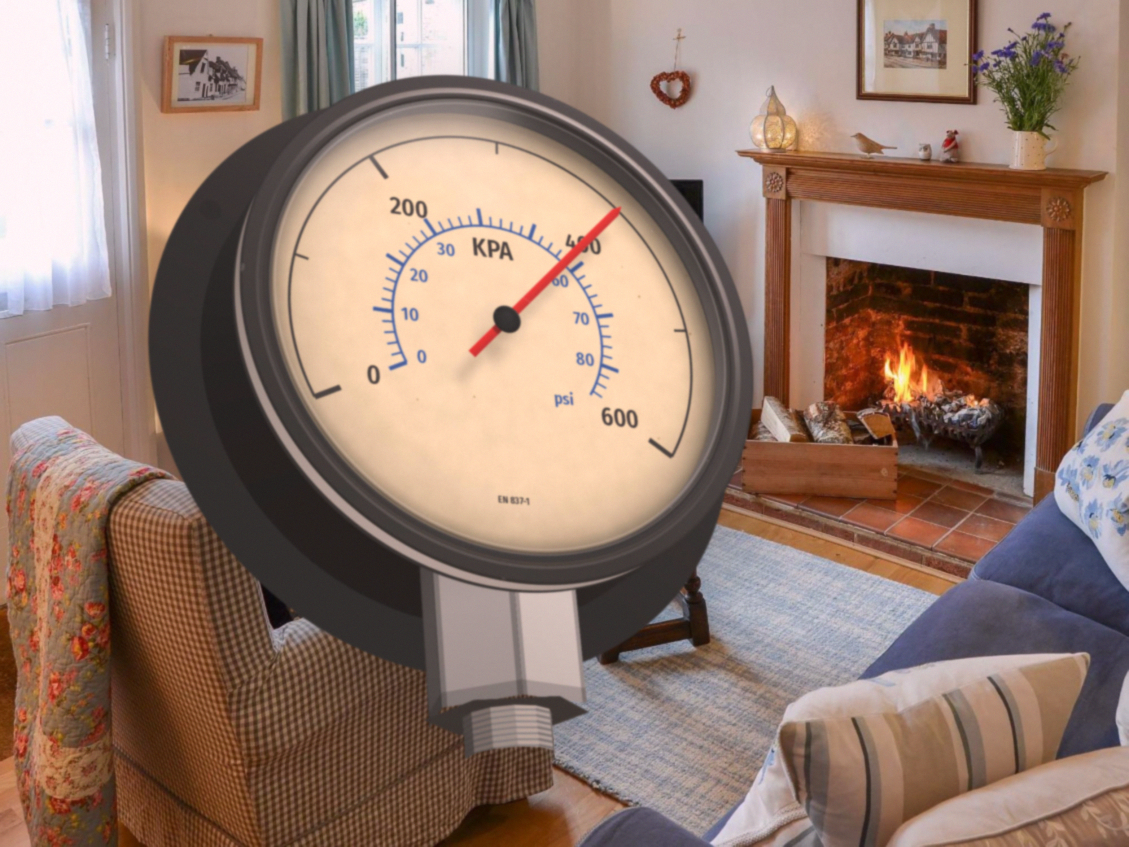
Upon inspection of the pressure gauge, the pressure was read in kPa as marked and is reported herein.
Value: 400 kPa
